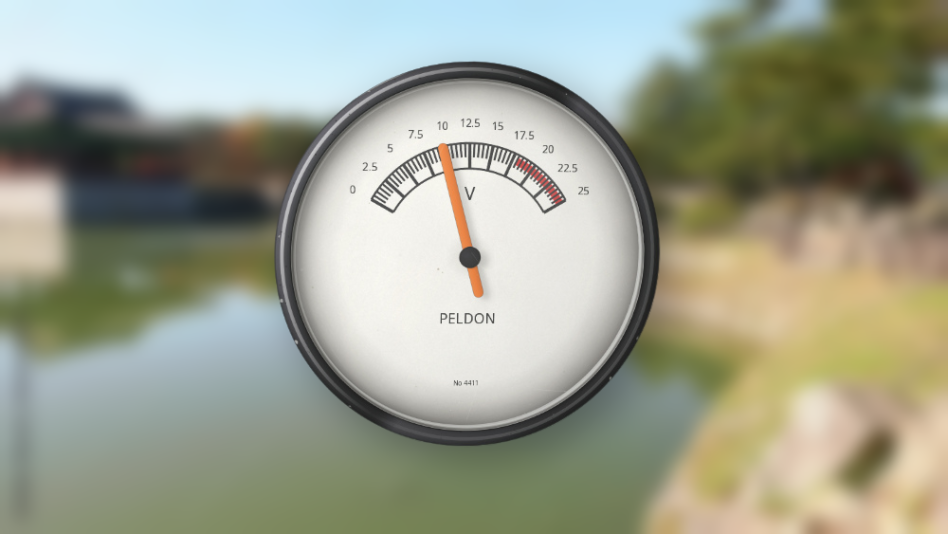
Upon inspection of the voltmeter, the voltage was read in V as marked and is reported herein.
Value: 9.5 V
